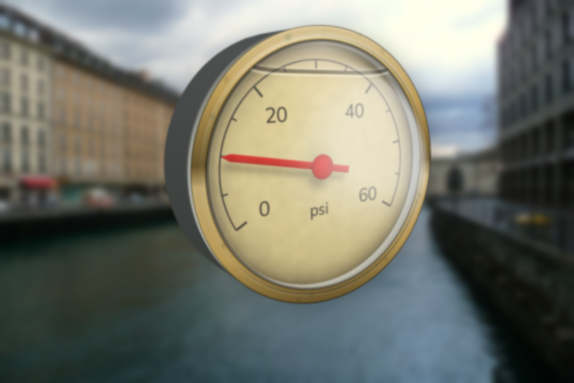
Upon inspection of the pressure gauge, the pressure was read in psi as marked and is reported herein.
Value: 10 psi
